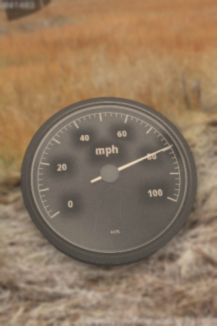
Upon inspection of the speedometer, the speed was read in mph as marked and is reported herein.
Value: 80 mph
